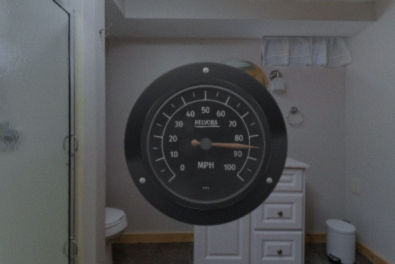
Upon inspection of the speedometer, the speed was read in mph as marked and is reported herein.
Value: 85 mph
